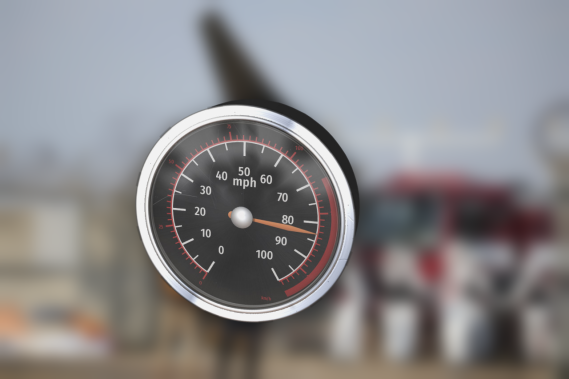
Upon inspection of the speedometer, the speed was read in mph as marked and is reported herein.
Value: 82.5 mph
